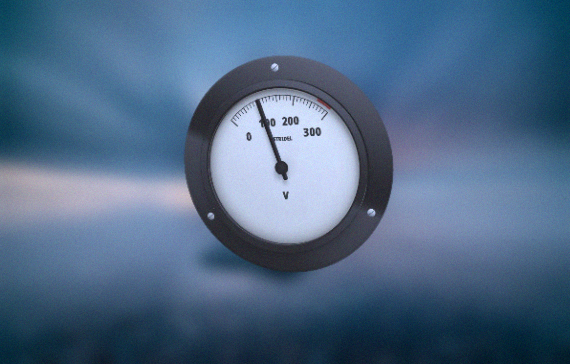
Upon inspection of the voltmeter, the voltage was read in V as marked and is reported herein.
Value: 100 V
